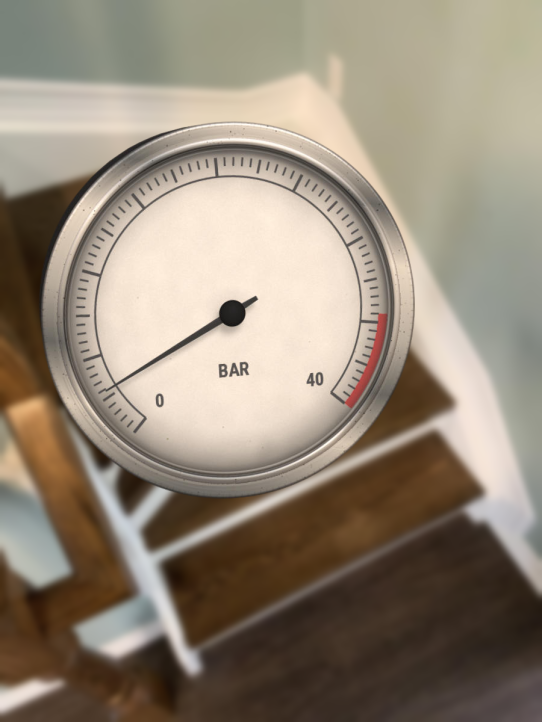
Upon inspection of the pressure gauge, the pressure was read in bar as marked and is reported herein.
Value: 3 bar
